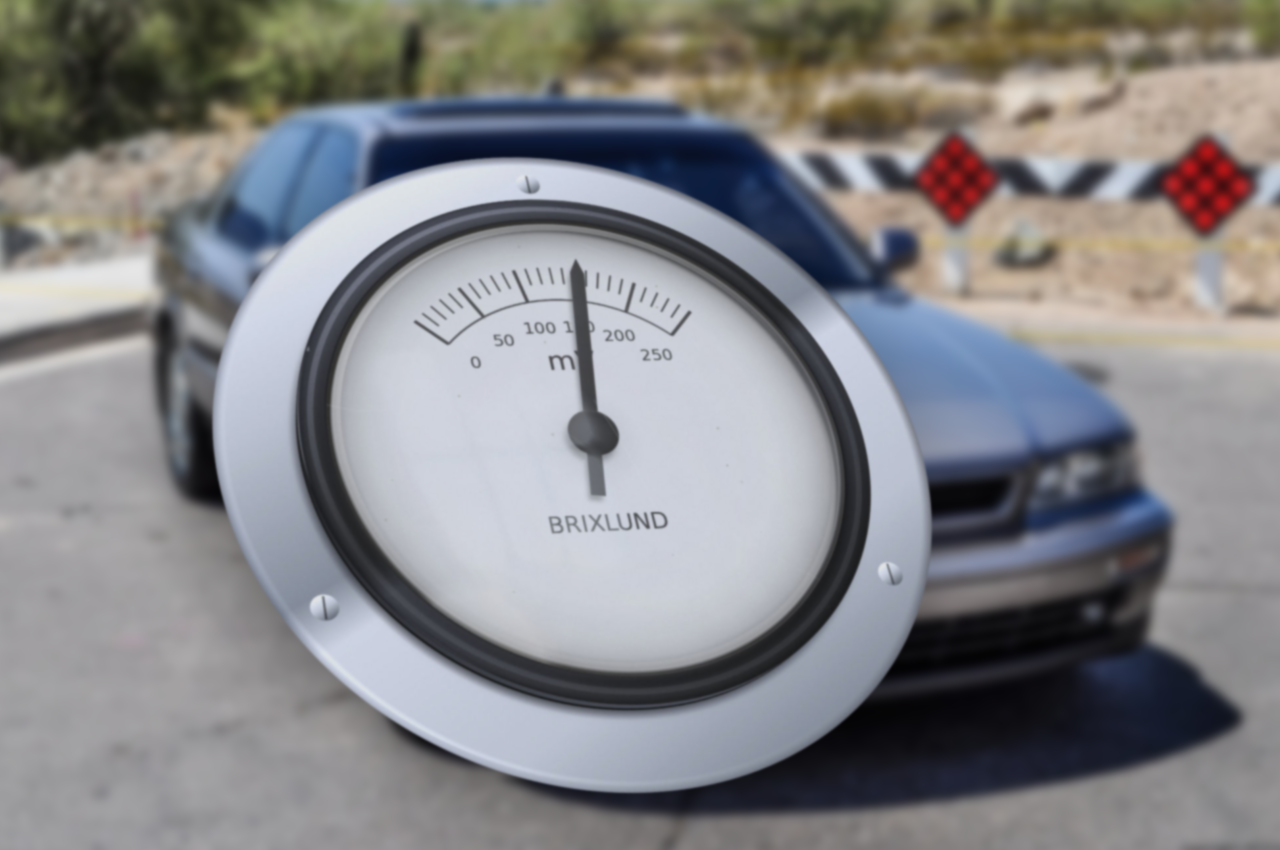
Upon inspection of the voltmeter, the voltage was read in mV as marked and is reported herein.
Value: 150 mV
